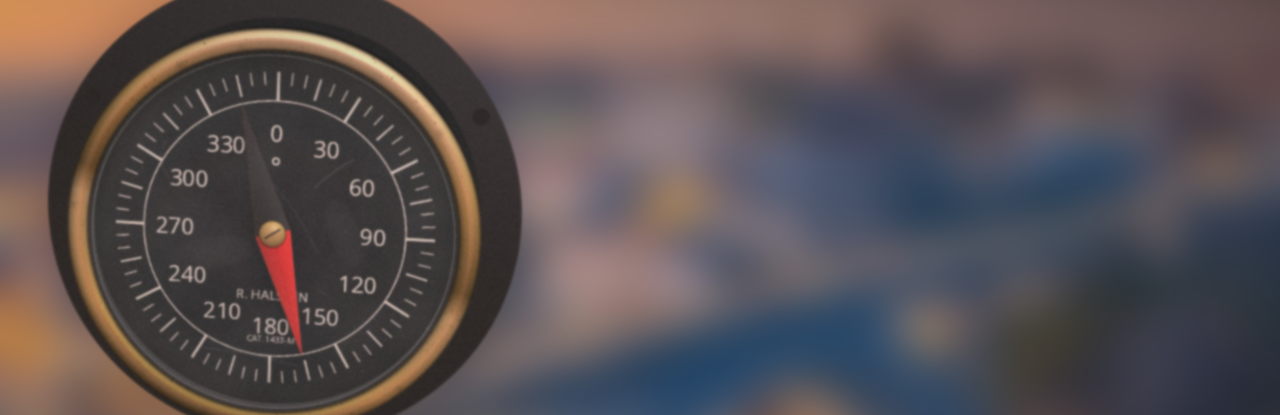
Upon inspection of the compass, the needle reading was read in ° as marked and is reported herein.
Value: 165 °
